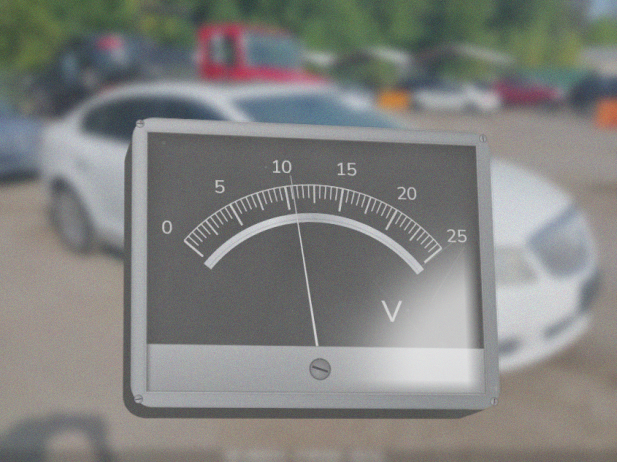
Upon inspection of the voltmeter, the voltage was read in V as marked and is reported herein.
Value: 10.5 V
